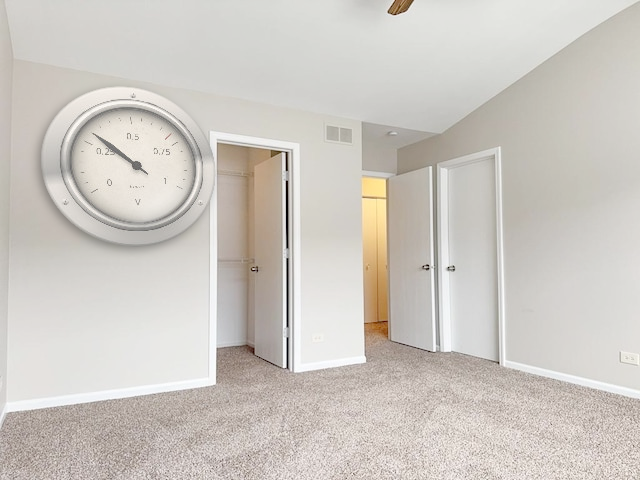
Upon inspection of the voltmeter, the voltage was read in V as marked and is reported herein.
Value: 0.3 V
